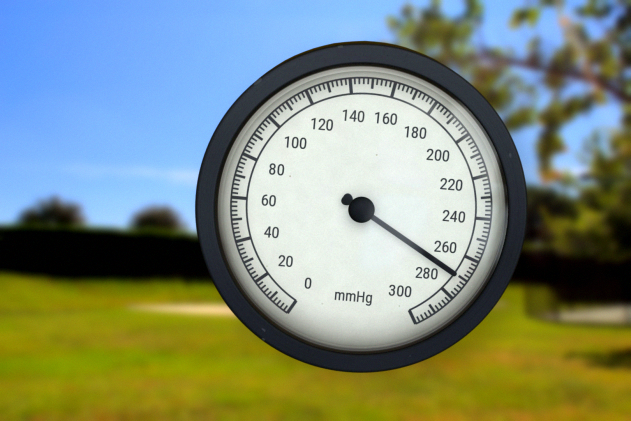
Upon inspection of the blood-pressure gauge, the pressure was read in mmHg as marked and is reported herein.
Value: 270 mmHg
